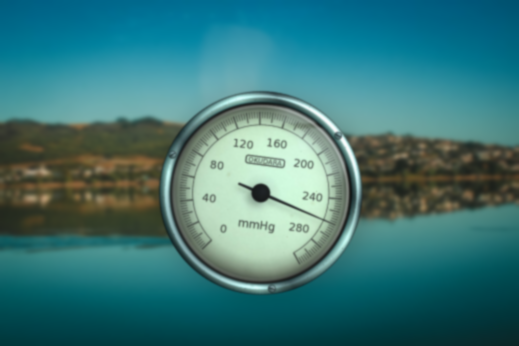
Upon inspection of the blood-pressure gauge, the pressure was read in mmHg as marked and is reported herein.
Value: 260 mmHg
